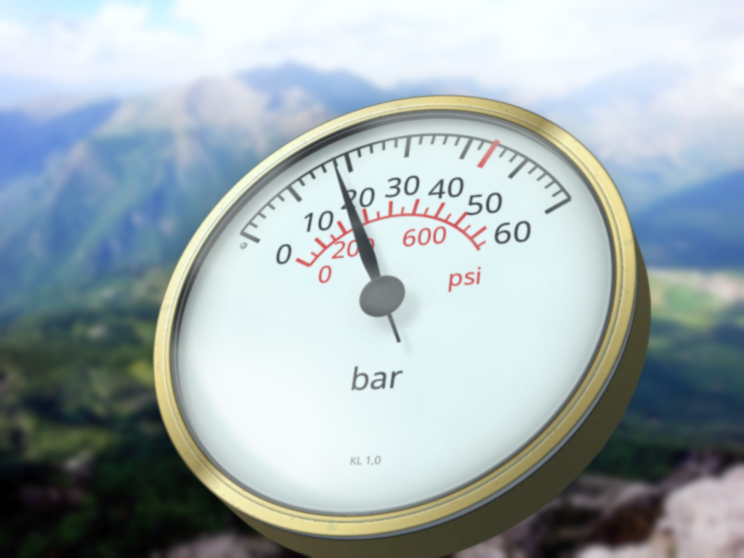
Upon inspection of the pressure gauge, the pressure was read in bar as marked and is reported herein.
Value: 18 bar
